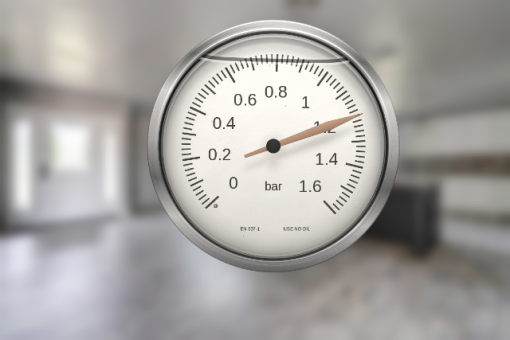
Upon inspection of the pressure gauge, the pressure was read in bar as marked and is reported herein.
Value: 1.2 bar
